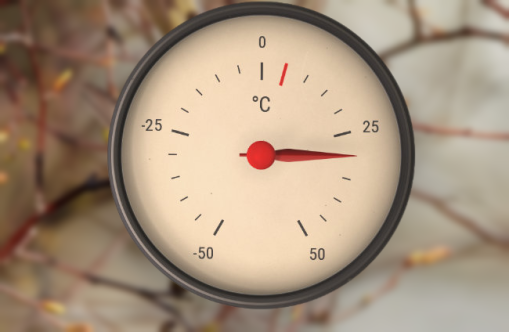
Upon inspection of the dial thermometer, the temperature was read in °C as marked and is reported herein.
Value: 30 °C
